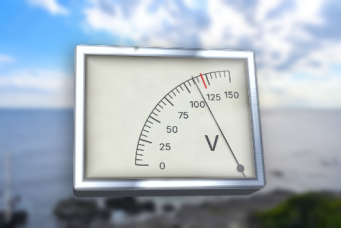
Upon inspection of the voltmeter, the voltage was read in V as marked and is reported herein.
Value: 110 V
